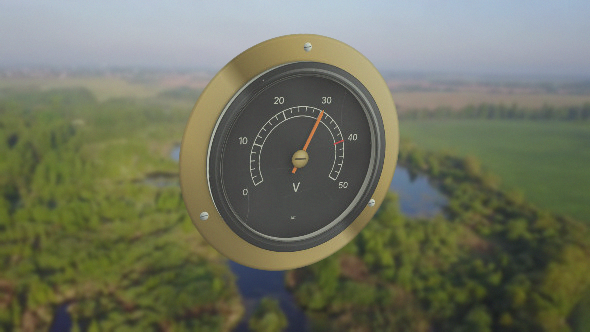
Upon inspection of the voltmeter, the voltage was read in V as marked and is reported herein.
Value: 30 V
